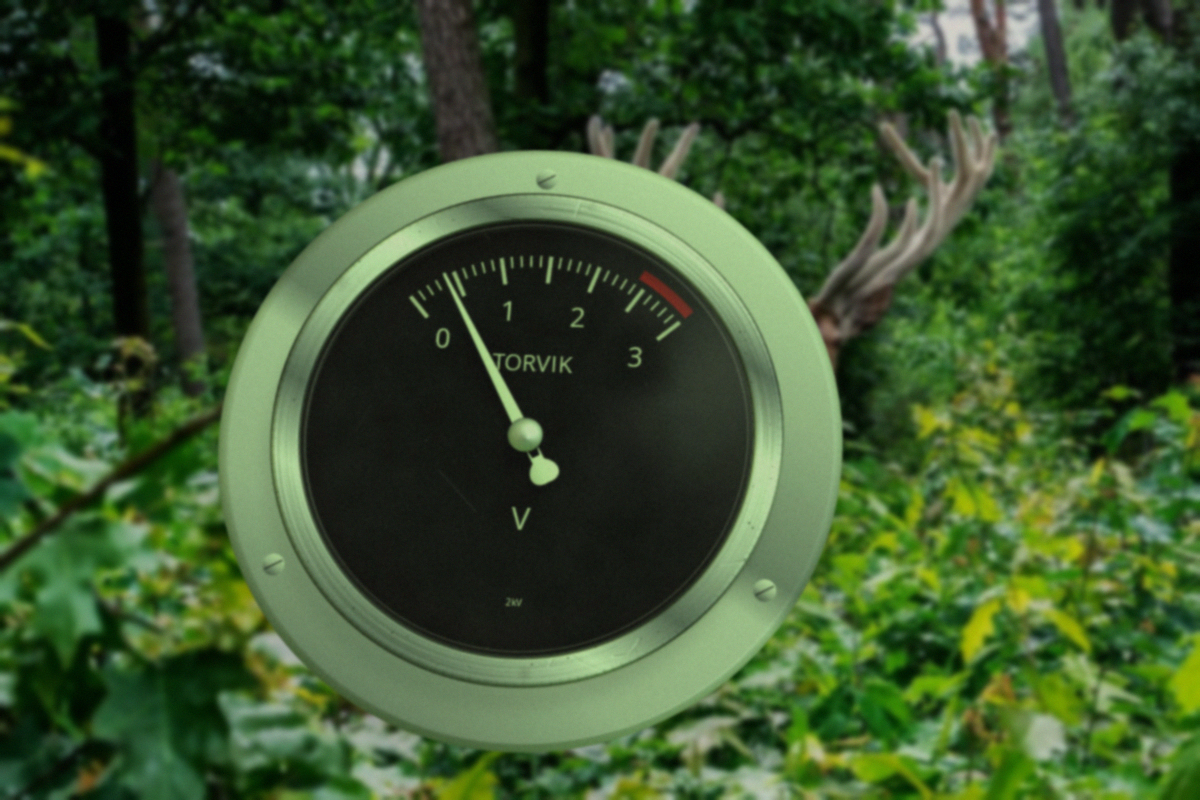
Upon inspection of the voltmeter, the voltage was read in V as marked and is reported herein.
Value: 0.4 V
